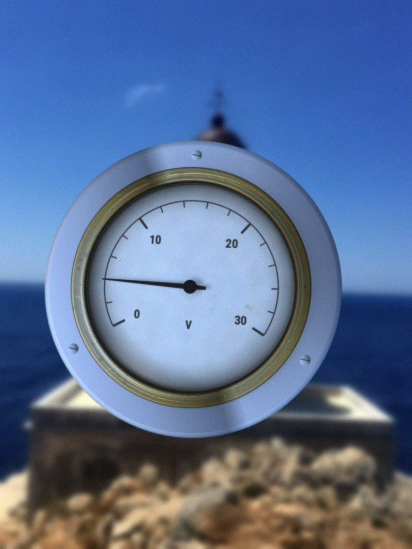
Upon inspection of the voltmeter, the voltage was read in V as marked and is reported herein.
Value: 4 V
